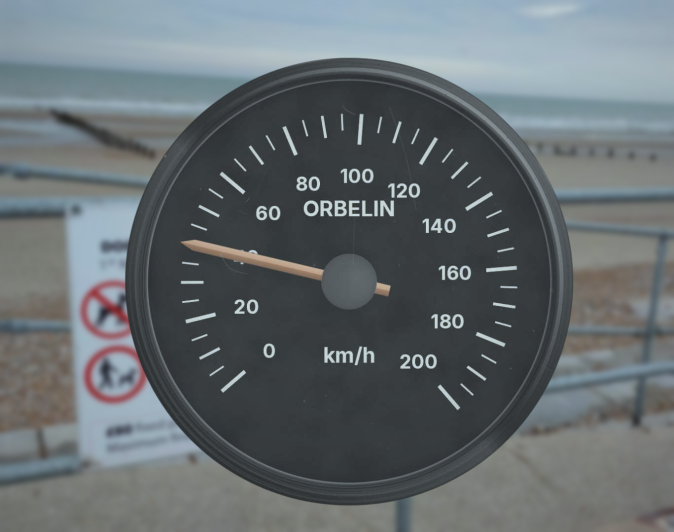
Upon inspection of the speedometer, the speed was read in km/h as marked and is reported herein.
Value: 40 km/h
